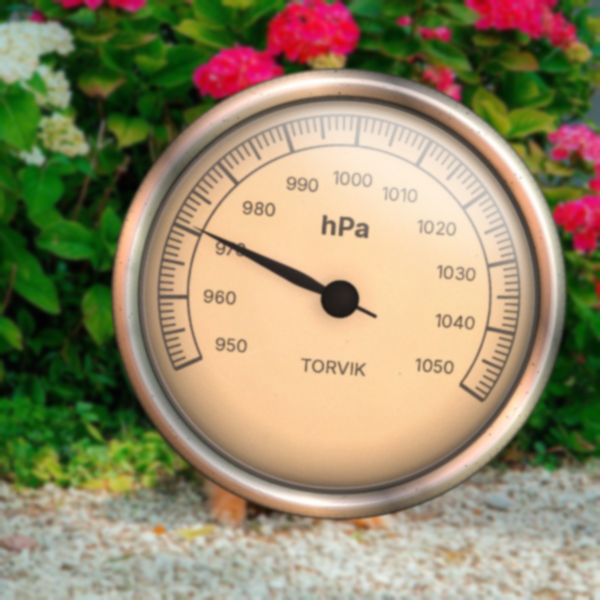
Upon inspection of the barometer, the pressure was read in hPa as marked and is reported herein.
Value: 971 hPa
